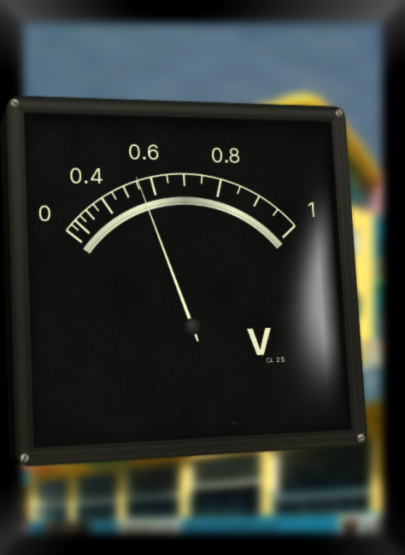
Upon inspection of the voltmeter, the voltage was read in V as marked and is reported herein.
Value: 0.55 V
